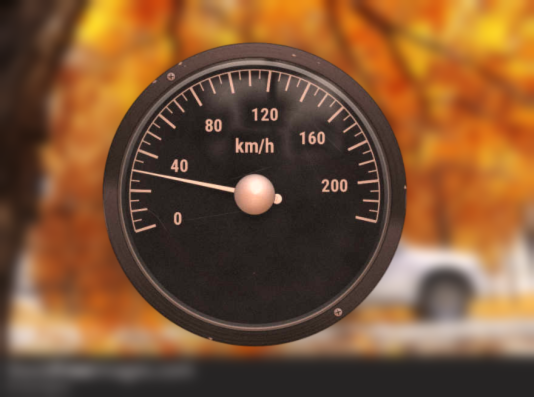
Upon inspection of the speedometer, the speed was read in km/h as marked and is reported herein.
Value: 30 km/h
